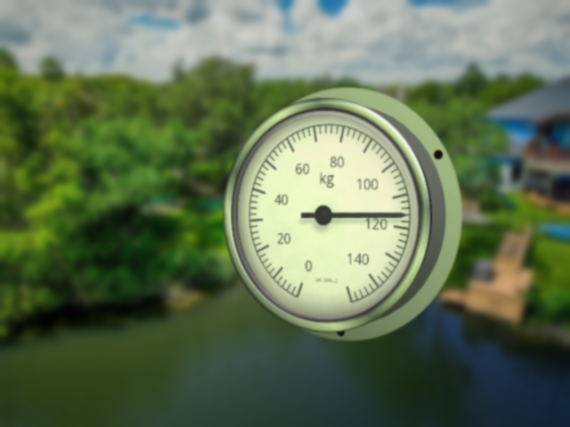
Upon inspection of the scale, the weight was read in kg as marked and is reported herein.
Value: 116 kg
